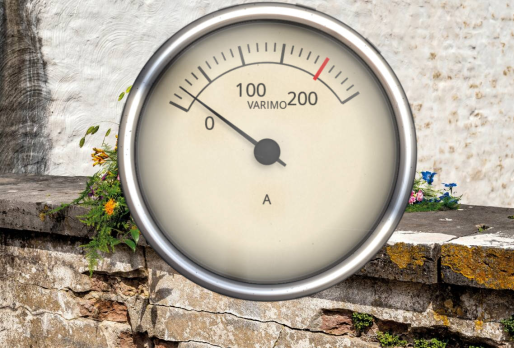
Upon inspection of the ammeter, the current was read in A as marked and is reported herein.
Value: 20 A
